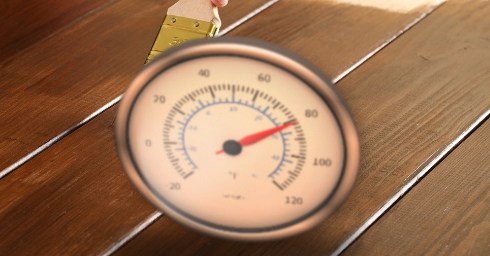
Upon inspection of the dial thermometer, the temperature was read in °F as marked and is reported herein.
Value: 80 °F
